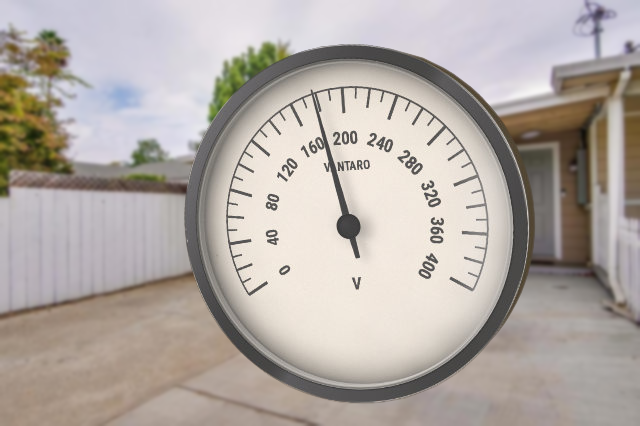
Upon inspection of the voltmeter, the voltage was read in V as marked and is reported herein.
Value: 180 V
